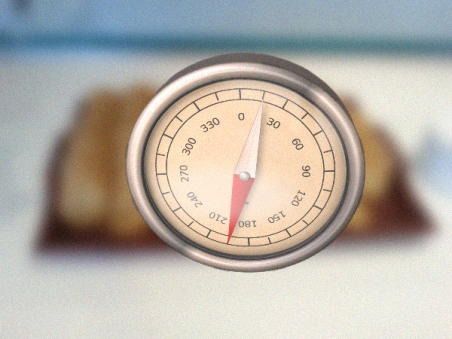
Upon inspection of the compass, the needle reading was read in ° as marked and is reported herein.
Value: 195 °
